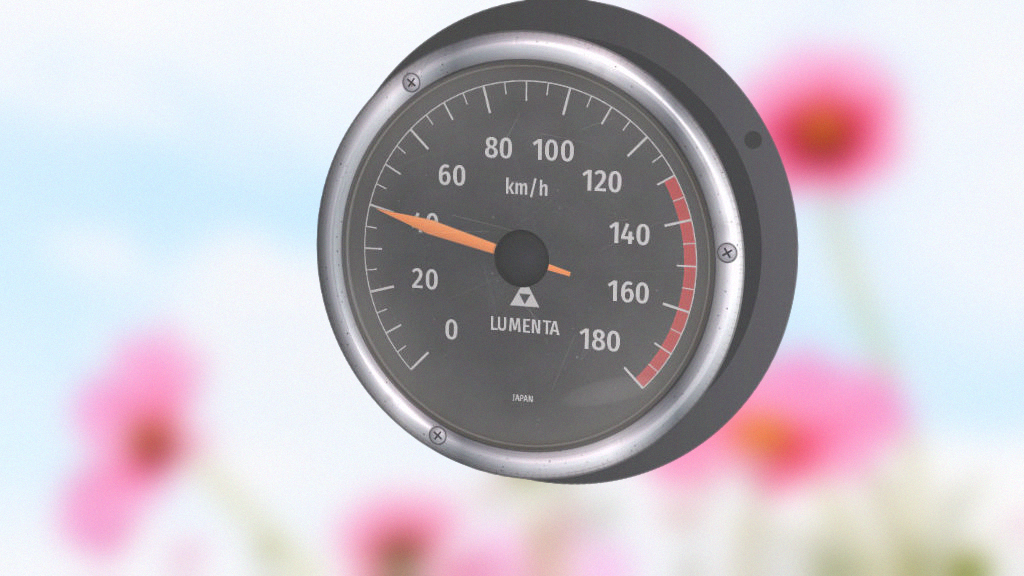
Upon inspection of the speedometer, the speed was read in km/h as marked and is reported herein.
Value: 40 km/h
